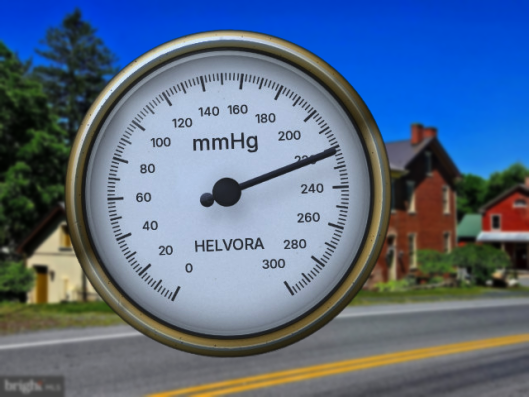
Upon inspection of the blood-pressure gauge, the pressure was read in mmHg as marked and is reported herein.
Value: 222 mmHg
